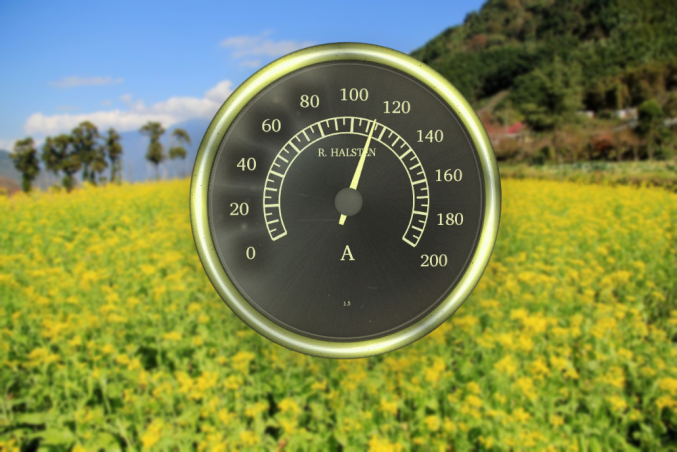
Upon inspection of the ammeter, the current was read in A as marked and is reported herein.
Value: 112.5 A
